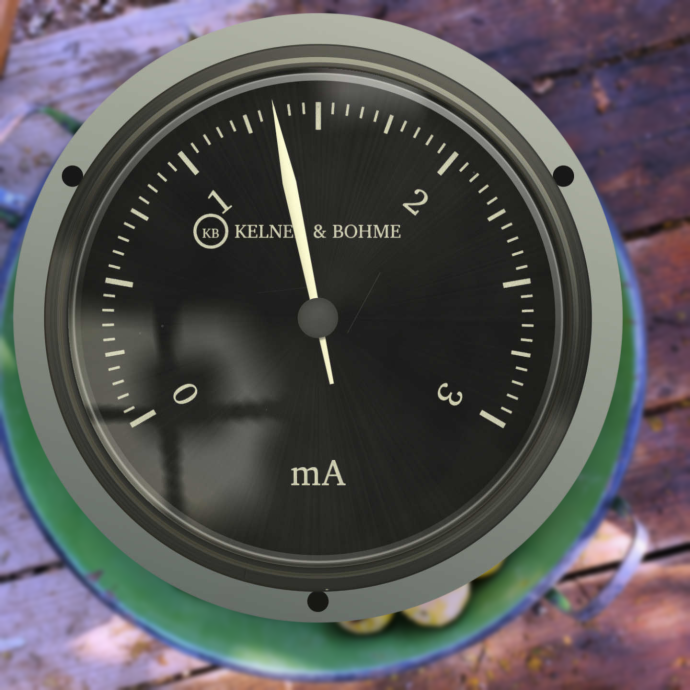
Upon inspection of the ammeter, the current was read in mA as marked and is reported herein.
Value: 1.35 mA
